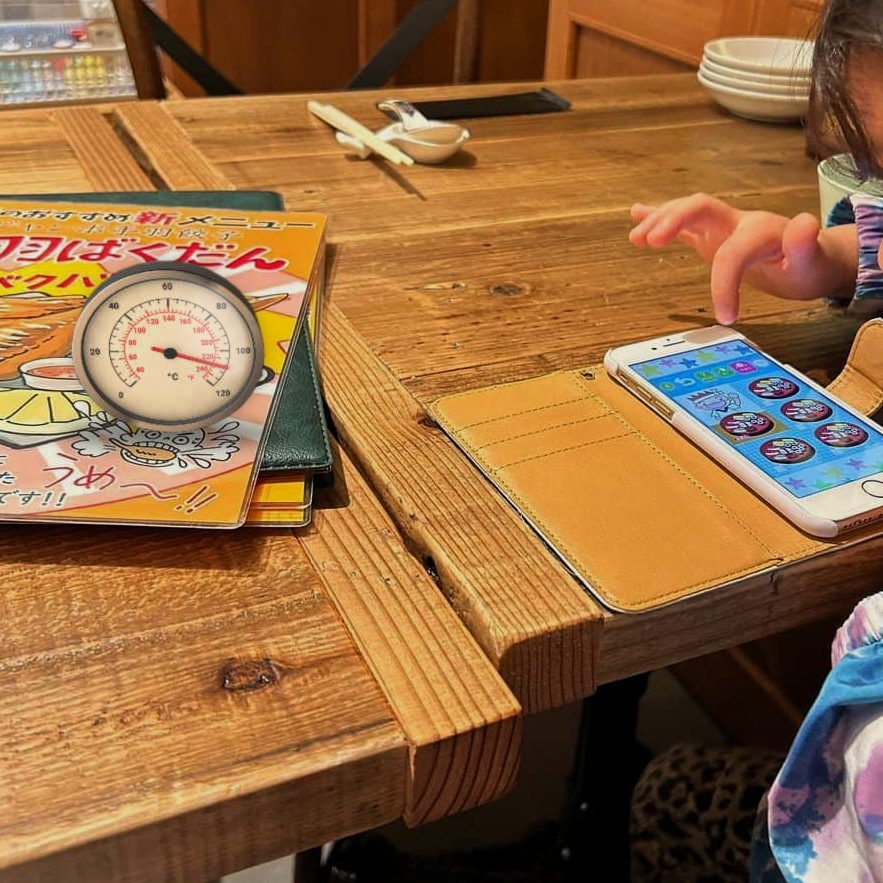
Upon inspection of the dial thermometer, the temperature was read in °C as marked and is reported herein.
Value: 108 °C
